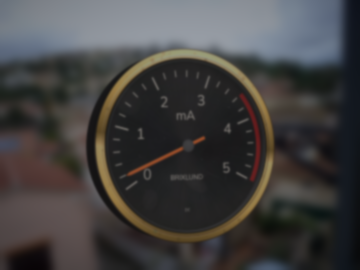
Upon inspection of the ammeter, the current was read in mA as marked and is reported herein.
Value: 0.2 mA
